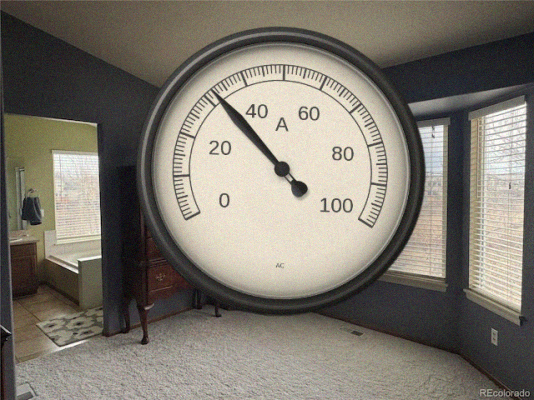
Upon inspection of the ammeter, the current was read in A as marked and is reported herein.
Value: 32 A
